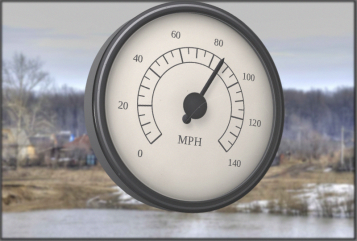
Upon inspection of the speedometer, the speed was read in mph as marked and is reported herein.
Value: 85 mph
